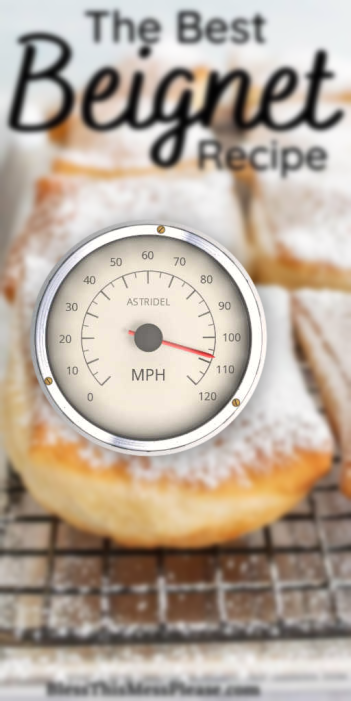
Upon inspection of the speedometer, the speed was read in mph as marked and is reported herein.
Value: 107.5 mph
